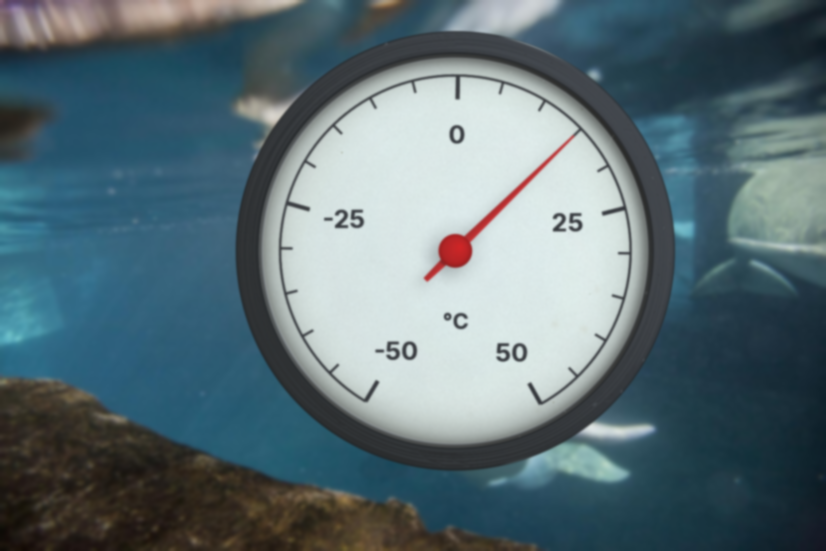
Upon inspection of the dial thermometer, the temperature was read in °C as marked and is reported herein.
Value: 15 °C
